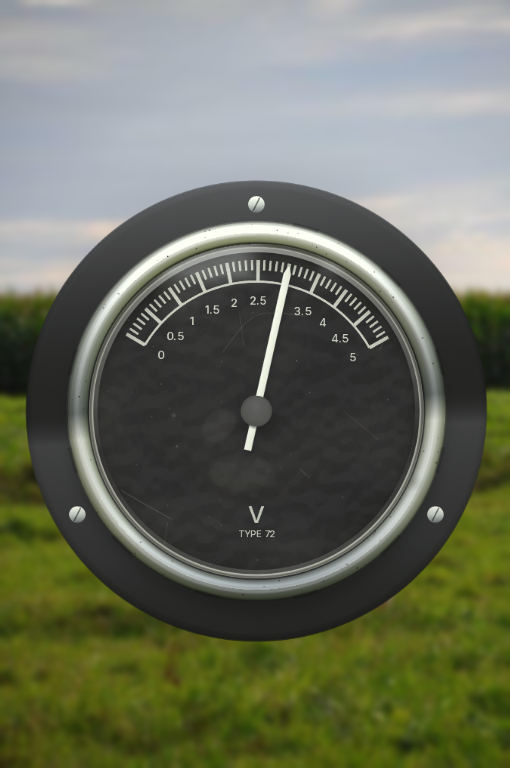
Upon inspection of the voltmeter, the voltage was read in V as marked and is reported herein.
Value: 3 V
